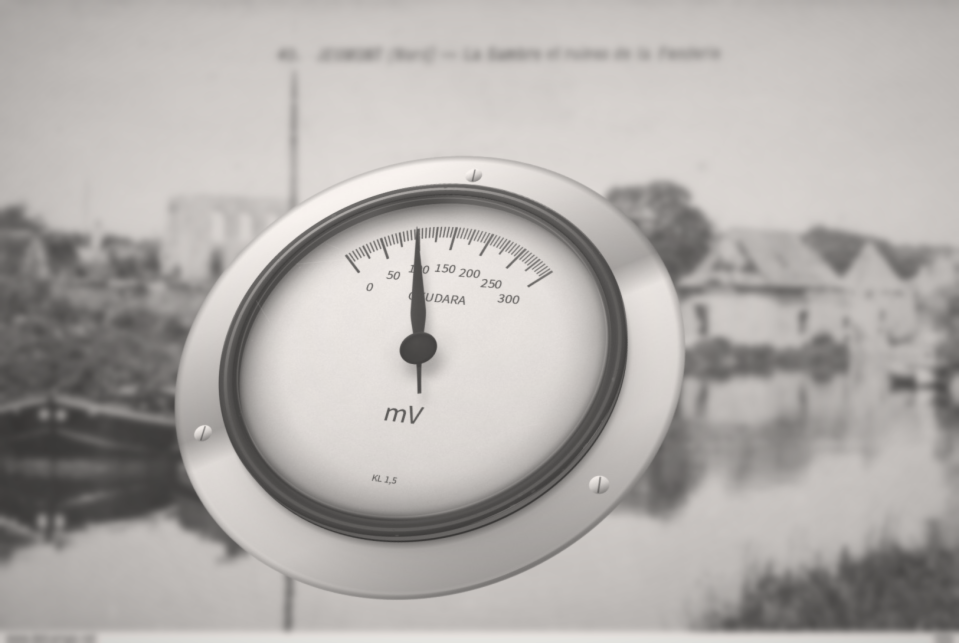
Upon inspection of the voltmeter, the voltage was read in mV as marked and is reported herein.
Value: 100 mV
